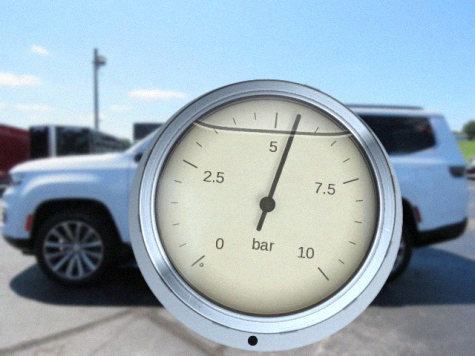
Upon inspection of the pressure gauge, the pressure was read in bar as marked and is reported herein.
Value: 5.5 bar
